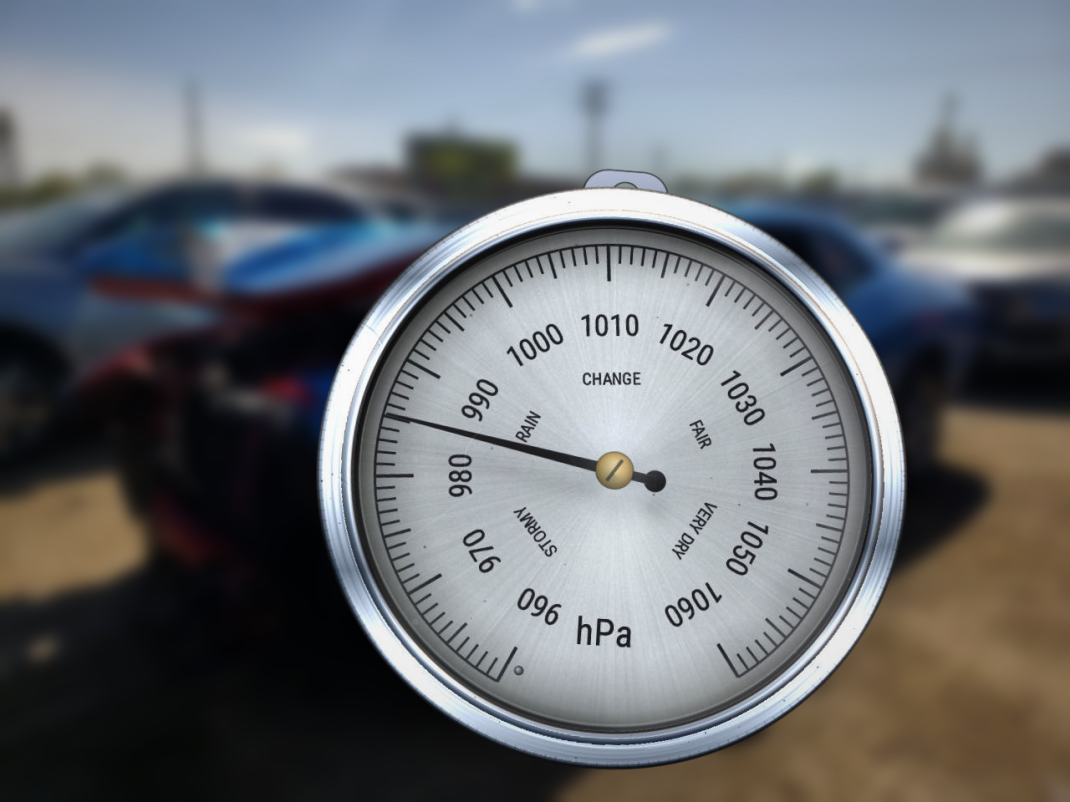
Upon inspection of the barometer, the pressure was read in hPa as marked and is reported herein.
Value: 985 hPa
